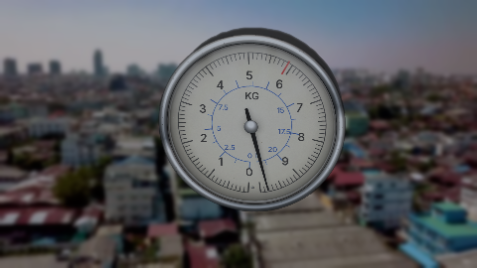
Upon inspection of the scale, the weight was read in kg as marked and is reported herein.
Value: 9.8 kg
